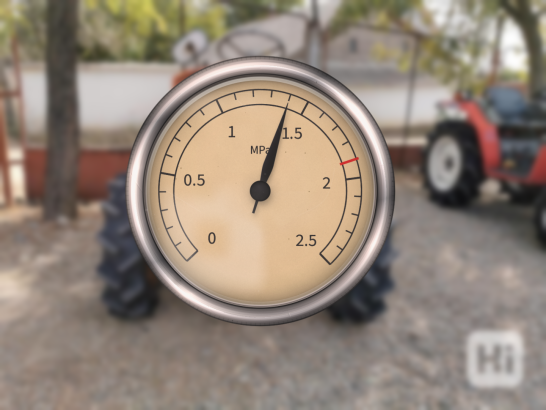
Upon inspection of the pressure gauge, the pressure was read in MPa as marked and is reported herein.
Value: 1.4 MPa
